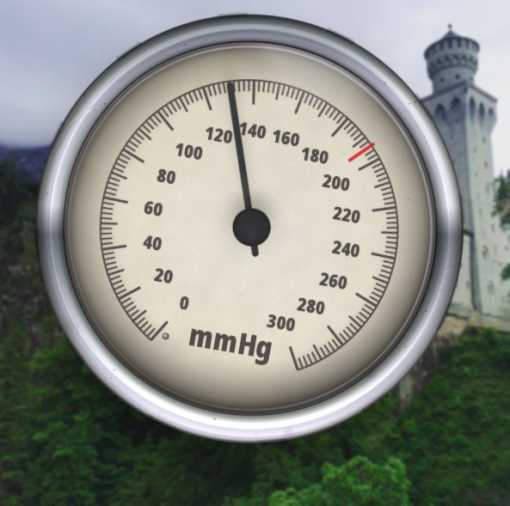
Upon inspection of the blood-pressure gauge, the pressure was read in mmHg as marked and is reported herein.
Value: 130 mmHg
